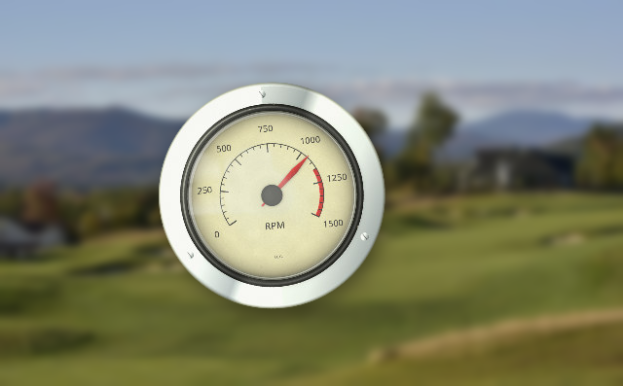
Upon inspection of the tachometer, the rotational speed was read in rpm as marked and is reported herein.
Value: 1050 rpm
